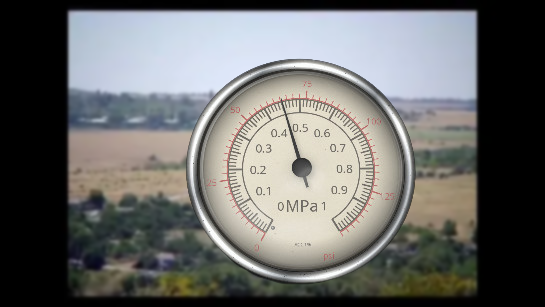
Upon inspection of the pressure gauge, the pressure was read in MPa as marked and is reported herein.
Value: 0.45 MPa
